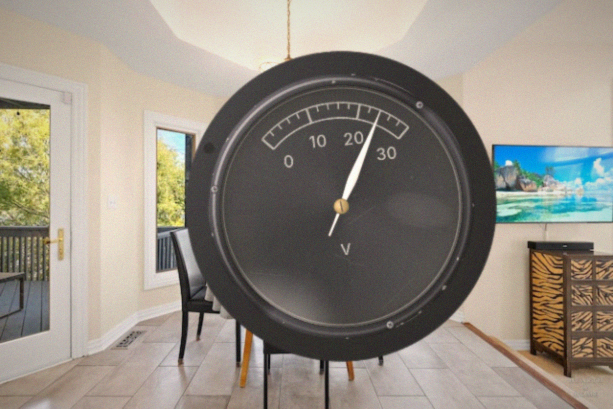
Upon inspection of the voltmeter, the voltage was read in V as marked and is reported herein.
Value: 24 V
